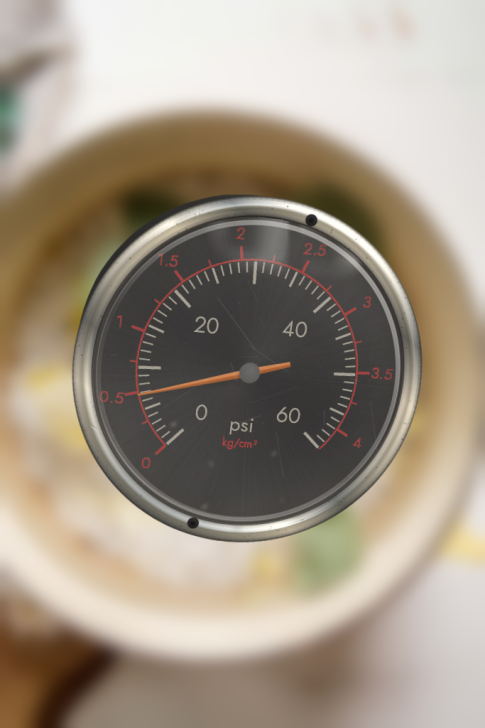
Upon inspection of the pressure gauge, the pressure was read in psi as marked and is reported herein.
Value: 7 psi
